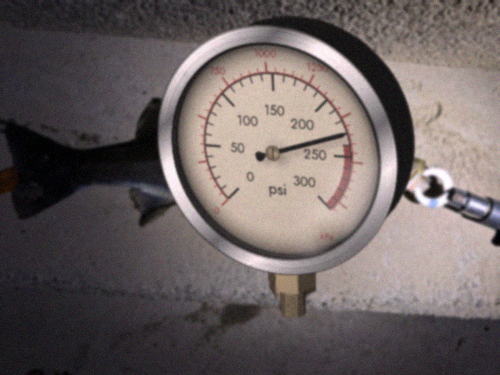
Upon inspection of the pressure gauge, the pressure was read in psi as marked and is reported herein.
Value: 230 psi
